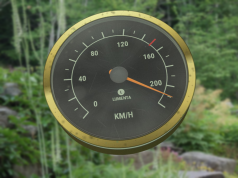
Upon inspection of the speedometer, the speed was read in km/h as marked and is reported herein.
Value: 210 km/h
